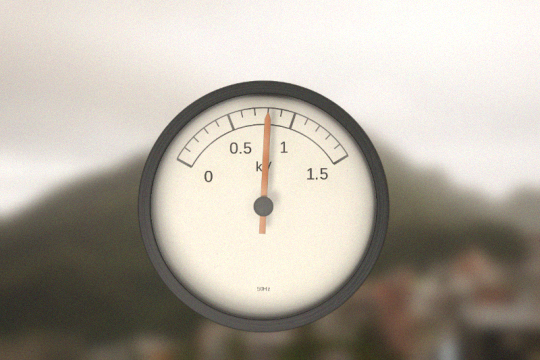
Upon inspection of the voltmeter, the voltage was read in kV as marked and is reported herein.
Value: 0.8 kV
